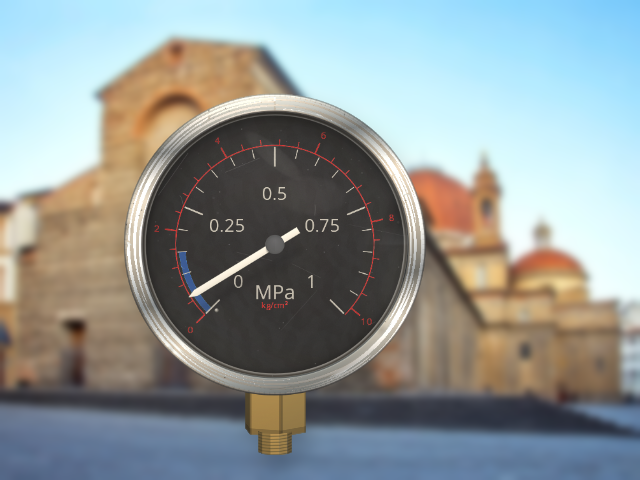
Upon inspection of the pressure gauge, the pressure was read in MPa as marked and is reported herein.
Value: 0.05 MPa
